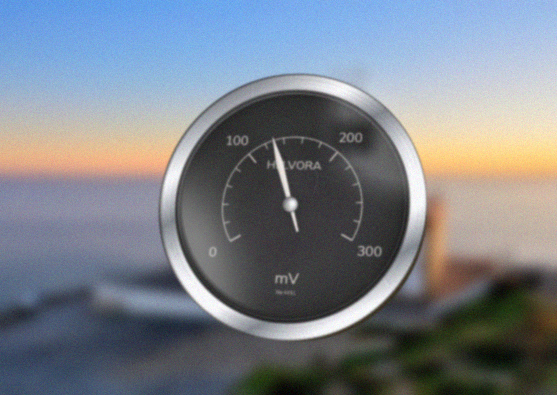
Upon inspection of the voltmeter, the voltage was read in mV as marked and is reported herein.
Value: 130 mV
